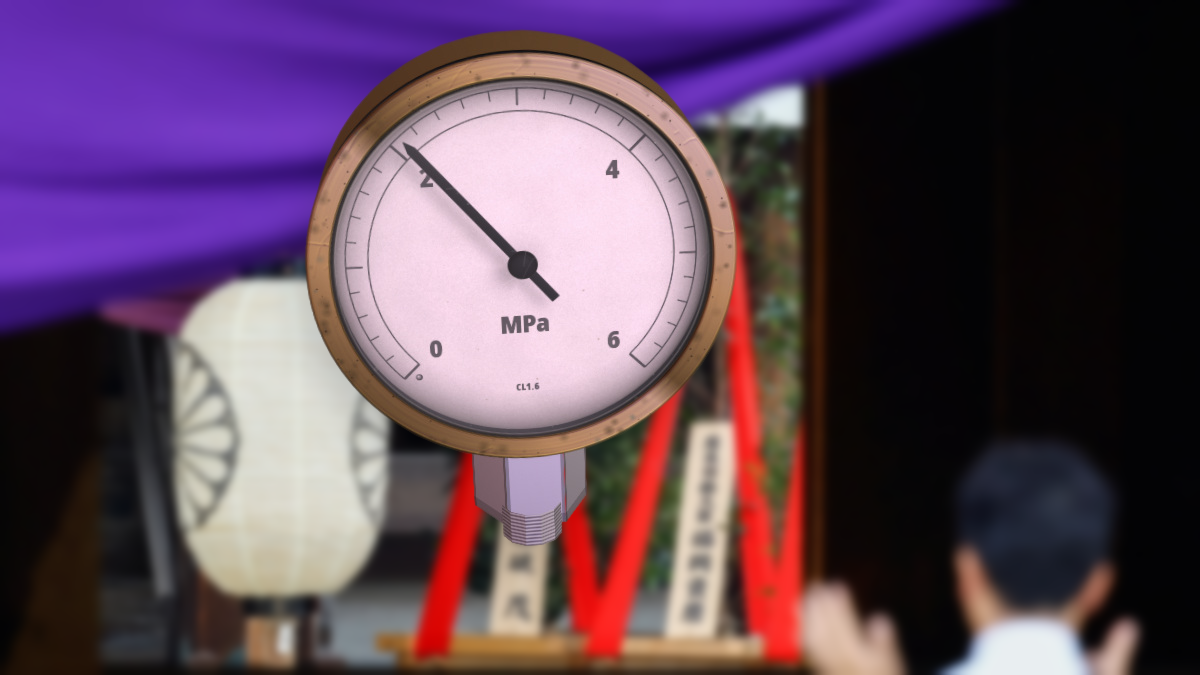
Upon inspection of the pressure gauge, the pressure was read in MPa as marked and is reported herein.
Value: 2.1 MPa
